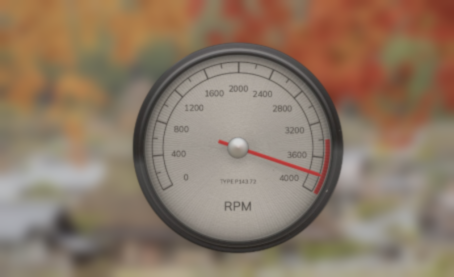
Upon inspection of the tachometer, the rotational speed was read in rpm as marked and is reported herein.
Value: 3800 rpm
